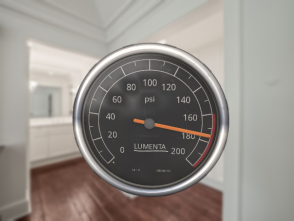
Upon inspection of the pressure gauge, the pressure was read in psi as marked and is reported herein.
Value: 175 psi
